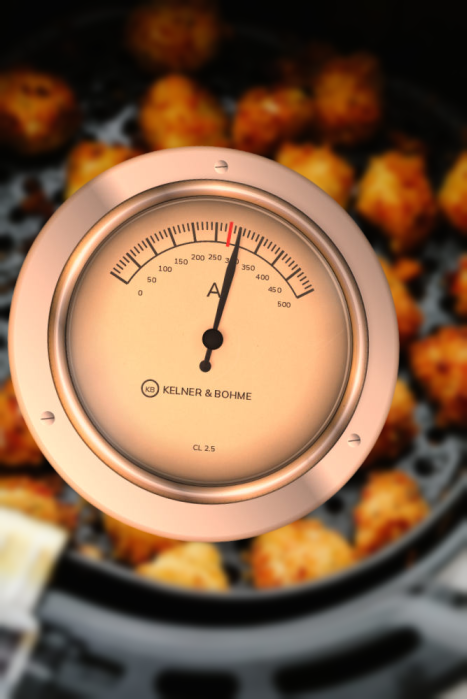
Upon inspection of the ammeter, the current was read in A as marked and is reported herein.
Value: 300 A
